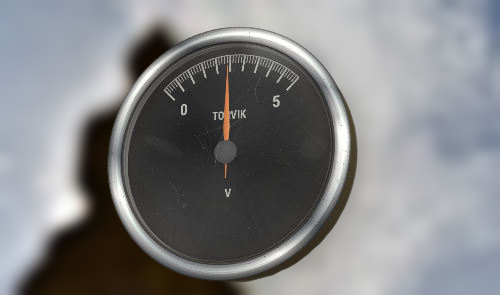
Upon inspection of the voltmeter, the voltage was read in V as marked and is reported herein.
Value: 2.5 V
